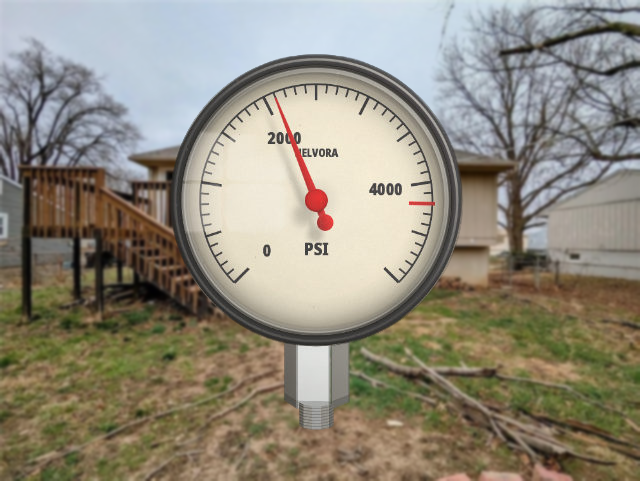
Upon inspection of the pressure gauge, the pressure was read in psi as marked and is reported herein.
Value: 2100 psi
